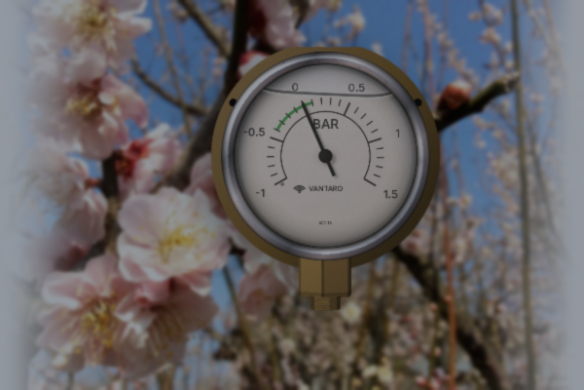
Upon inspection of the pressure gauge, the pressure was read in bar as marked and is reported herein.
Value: 0 bar
